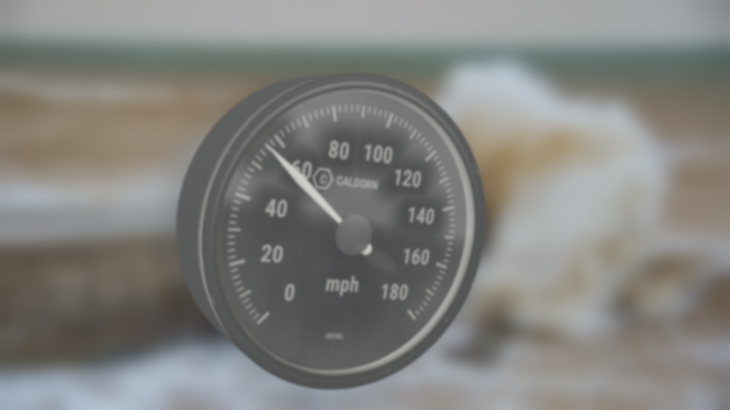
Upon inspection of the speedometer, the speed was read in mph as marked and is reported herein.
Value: 56 mph
